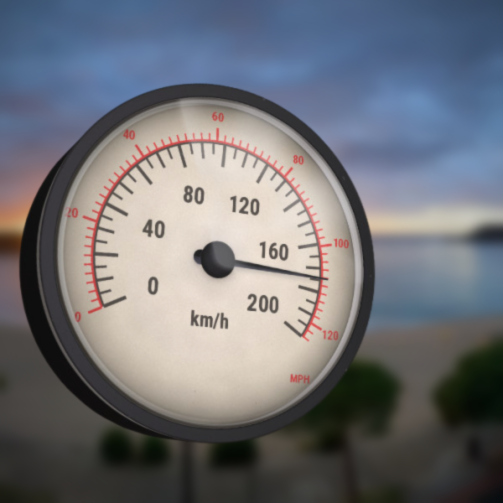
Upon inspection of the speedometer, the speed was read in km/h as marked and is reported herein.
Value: 175 km/h
